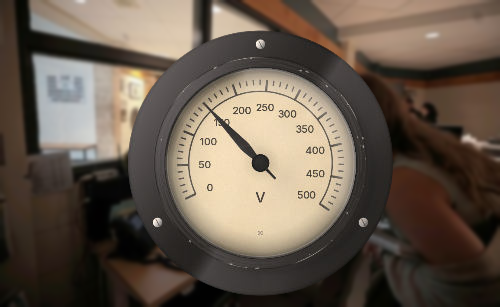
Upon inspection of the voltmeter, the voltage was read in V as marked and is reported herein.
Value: 150 V
